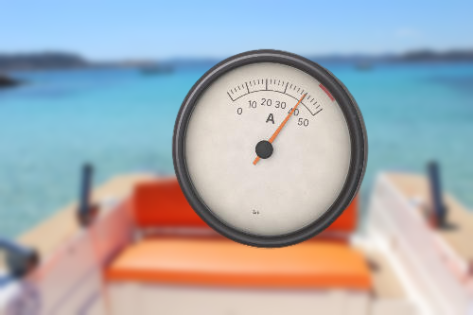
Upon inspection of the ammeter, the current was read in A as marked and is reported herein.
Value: 40 A
